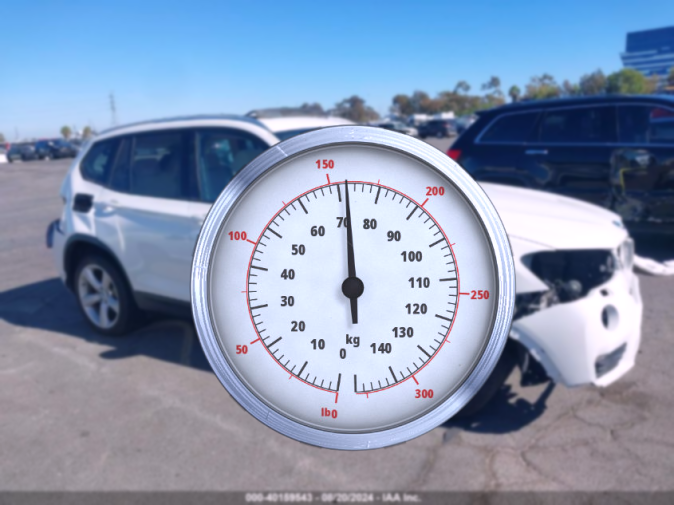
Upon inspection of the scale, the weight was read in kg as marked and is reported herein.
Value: 72 kg
